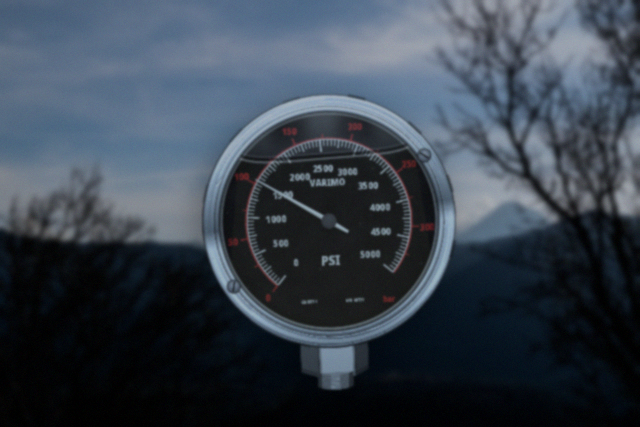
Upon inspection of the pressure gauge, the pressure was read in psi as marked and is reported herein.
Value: 1500 psi
